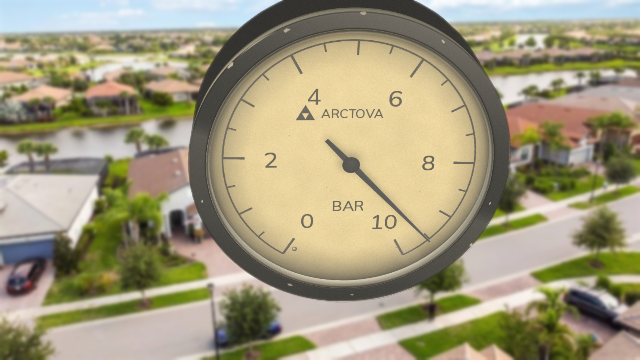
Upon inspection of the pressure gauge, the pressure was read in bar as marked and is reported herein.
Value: 9.5 bar
